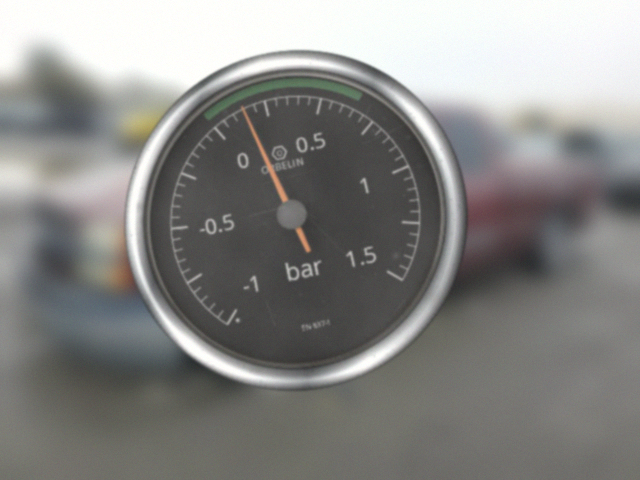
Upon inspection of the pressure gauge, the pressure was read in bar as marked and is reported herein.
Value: 0.15 bar
